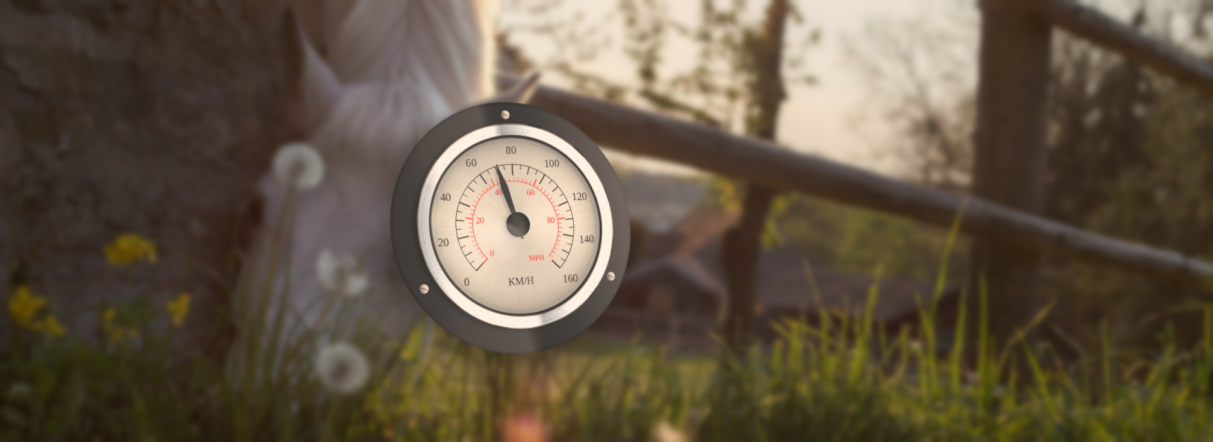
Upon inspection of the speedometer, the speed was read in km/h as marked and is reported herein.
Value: 70 km/h
